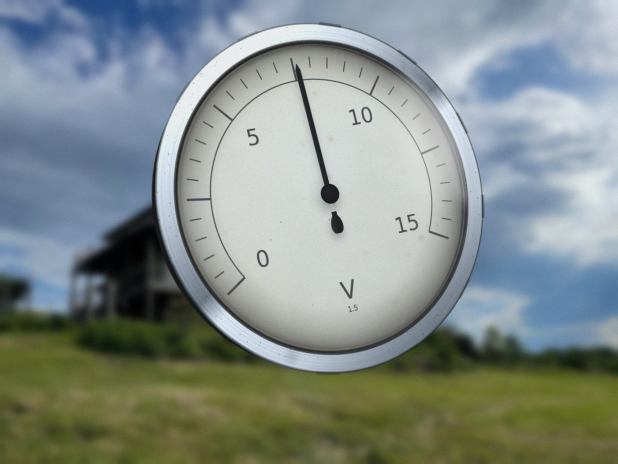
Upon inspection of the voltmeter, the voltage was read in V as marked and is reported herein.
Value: 7.5 V
